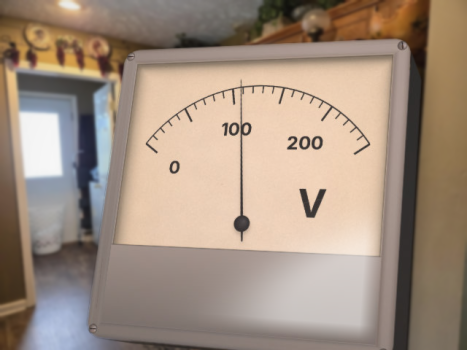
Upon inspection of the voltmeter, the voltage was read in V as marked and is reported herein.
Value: 110 V
